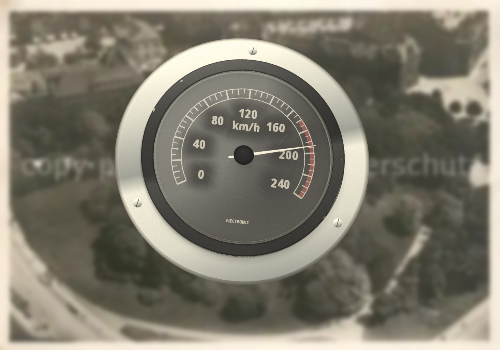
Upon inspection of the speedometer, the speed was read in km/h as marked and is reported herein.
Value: 195 km/h
